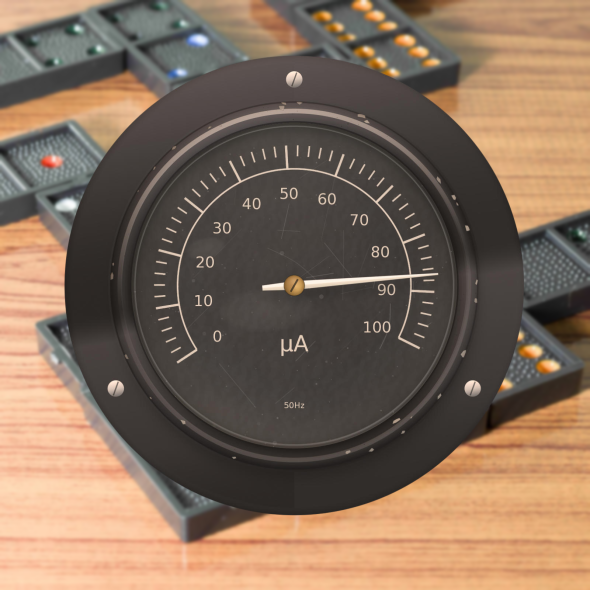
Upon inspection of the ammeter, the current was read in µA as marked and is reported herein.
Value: 87 µA
